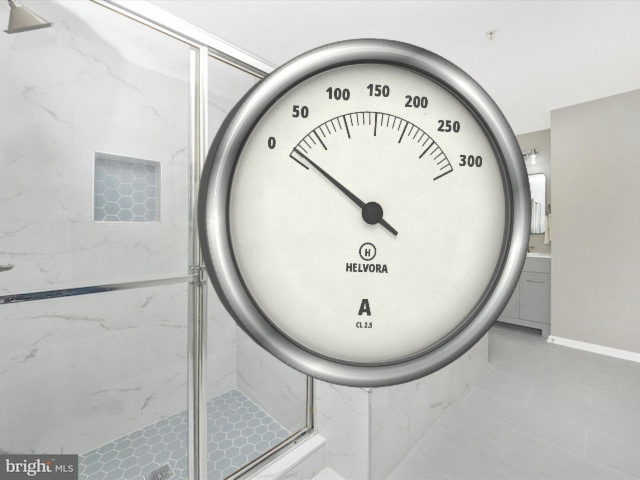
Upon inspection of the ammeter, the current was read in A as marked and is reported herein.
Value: 10 A
